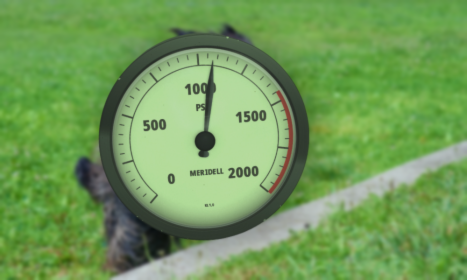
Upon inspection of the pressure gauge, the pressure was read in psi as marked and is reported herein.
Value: 1075 psi
